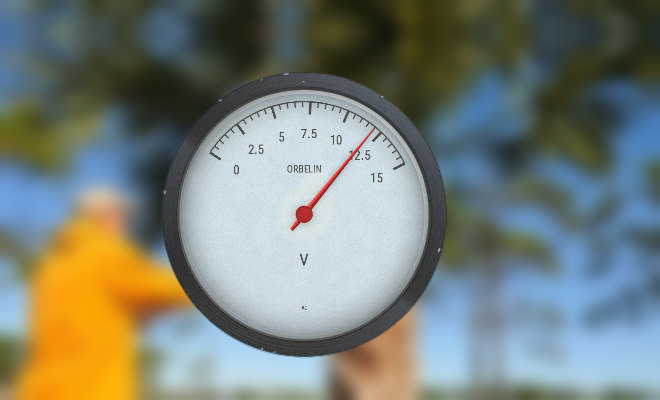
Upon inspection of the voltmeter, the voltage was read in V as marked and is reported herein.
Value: 12 V
